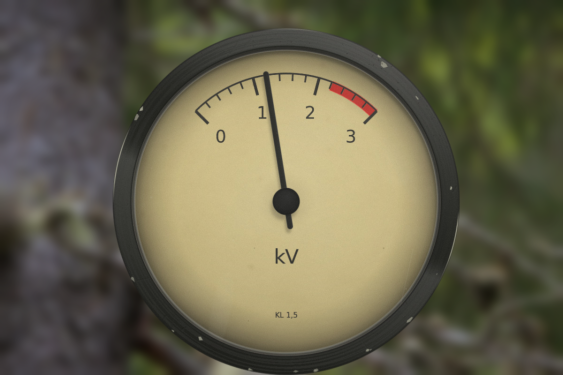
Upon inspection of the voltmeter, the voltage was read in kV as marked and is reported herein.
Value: 1.2 kV
